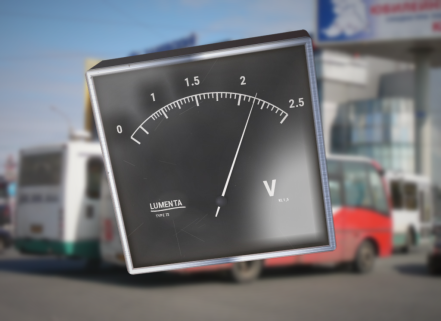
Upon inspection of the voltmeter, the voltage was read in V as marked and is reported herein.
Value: 2.15 V
